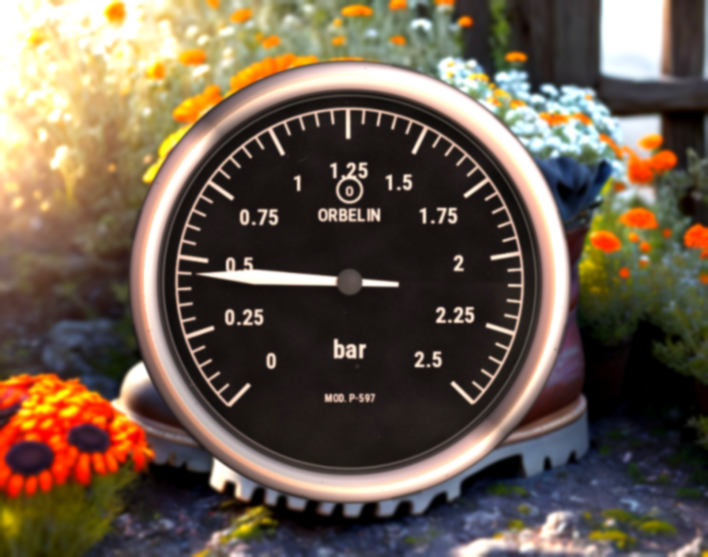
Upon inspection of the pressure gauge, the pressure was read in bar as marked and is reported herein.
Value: 0.45 bar
